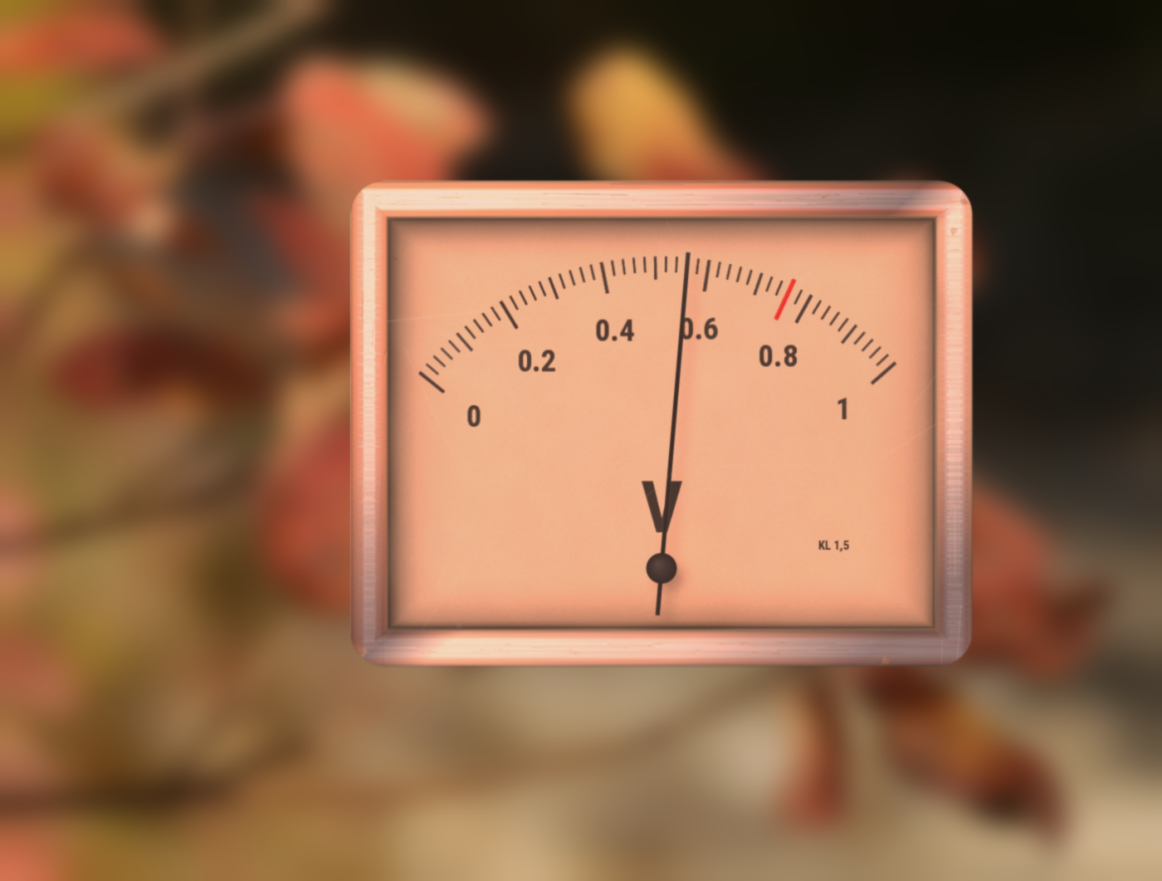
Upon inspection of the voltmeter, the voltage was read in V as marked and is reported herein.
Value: 0.56 V
